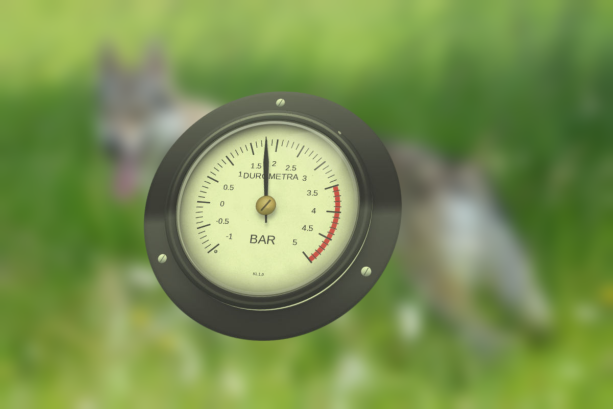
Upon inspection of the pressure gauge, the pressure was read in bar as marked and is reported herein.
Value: 1.8 bar
